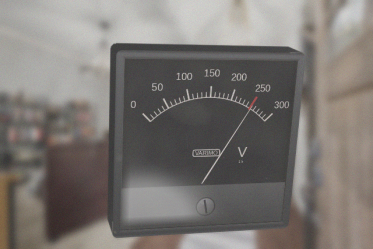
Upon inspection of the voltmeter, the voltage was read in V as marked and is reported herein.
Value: 250 V
